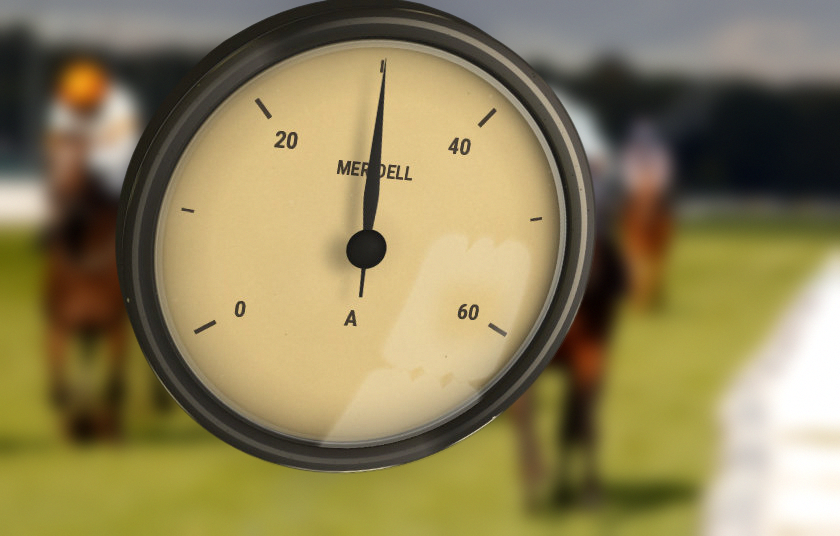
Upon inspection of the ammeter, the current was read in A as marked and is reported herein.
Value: 30 A
